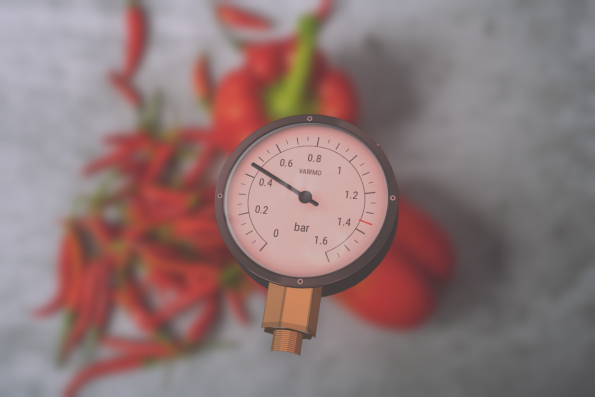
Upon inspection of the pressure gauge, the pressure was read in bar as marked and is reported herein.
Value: 0.45 bar
